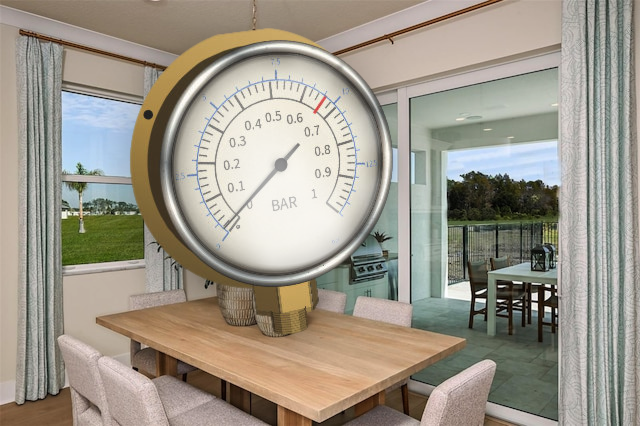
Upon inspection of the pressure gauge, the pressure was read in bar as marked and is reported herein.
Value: 0.02 bar
